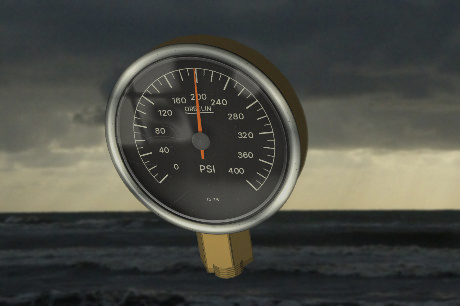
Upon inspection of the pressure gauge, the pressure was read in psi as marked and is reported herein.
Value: 200 psi
